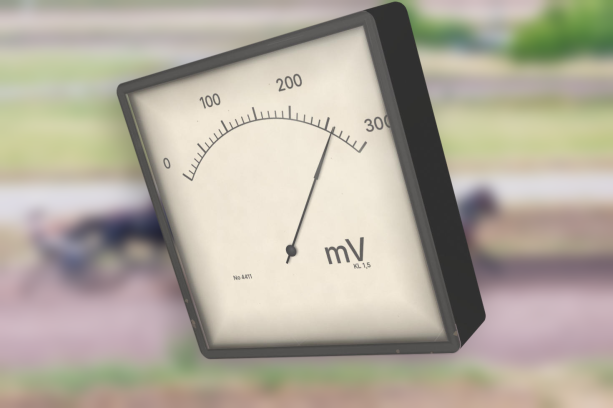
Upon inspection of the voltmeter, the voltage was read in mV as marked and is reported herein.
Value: 260 mV
